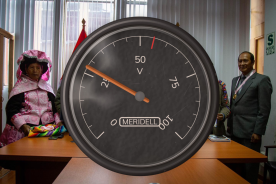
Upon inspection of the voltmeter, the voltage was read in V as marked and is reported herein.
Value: 27.5 V
